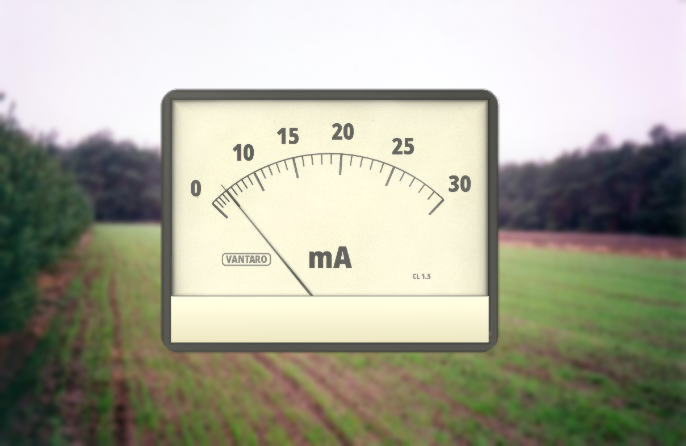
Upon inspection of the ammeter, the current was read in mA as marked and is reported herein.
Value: 5 mA
